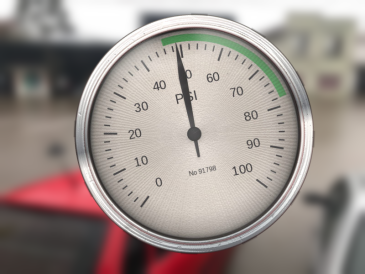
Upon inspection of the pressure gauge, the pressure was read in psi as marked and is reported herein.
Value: 49 psi
